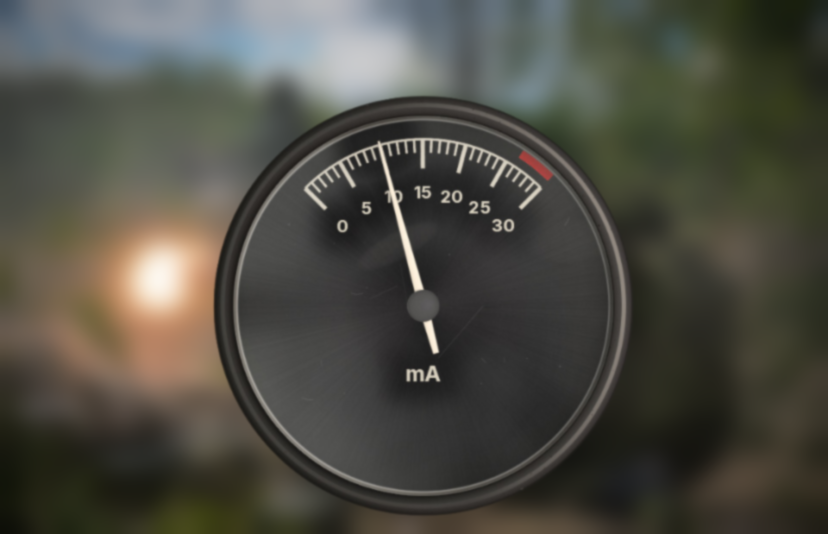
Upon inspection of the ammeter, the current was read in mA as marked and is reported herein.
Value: 10 mA
